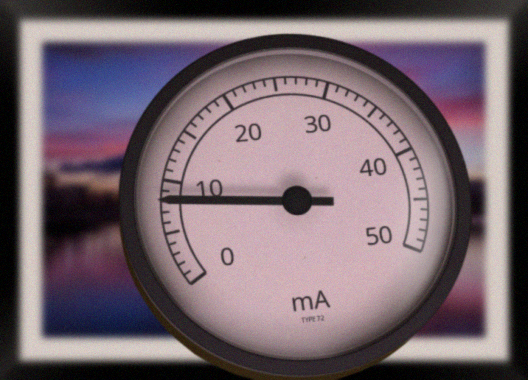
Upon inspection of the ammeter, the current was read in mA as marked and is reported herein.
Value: 8 mA
